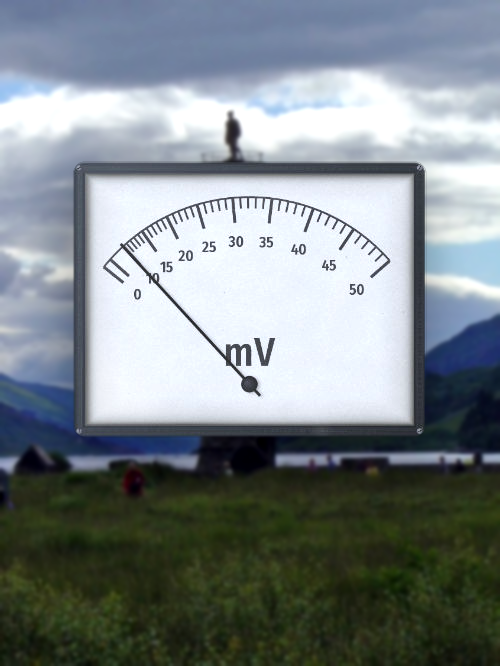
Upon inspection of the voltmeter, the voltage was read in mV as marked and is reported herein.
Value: 10 mV
